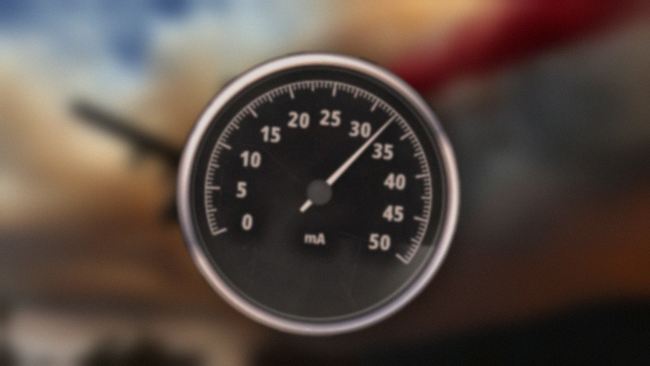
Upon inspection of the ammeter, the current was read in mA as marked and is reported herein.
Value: 32.5 mA
